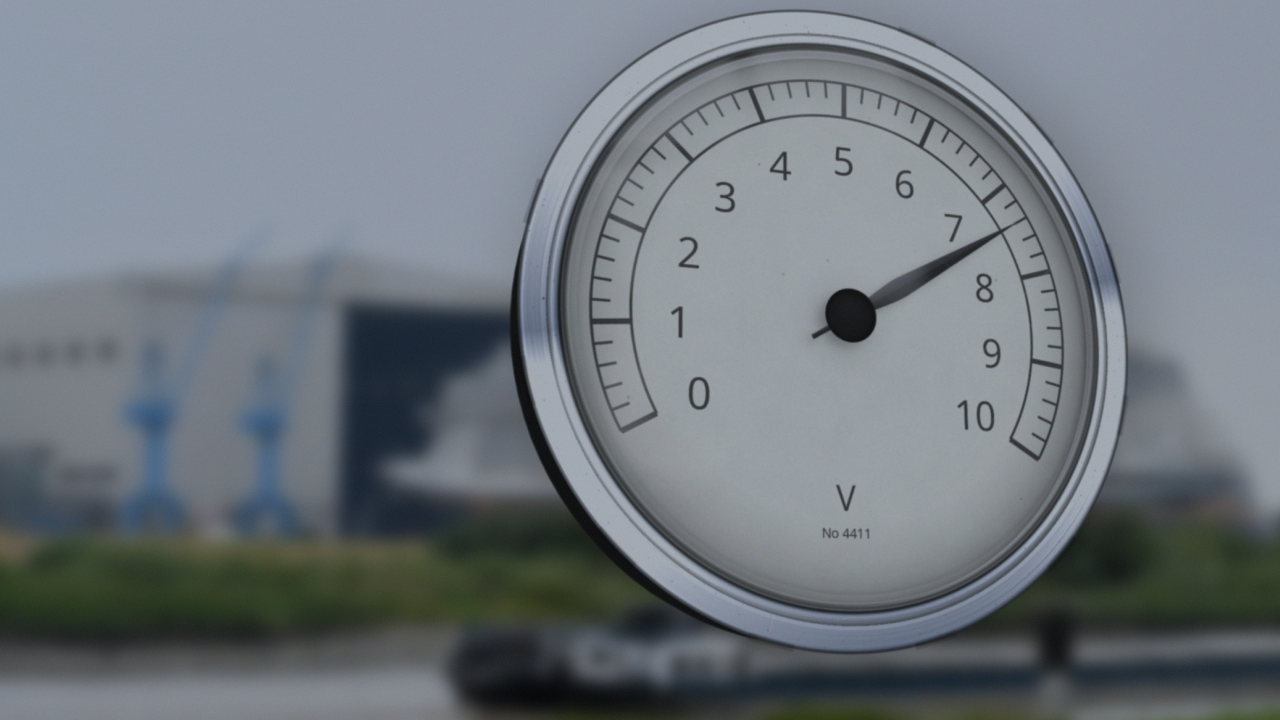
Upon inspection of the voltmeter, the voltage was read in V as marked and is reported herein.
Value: 7.4 V
